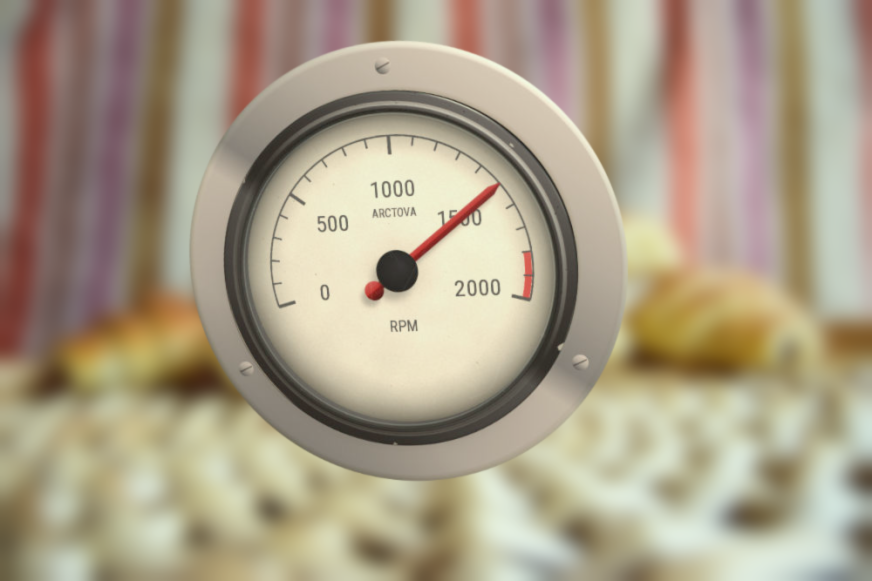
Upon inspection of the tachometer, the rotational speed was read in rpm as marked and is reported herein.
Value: 1500 rpm
